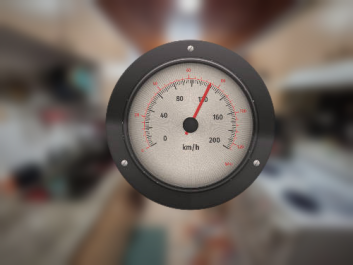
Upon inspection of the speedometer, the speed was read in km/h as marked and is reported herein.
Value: 120 km/h
